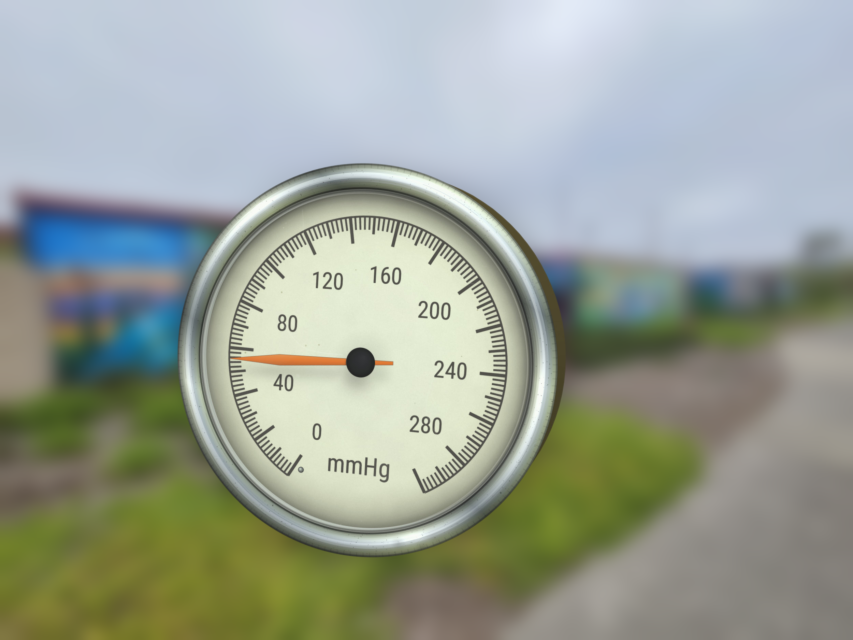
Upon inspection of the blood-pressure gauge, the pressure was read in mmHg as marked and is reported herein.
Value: 56 mmHg
